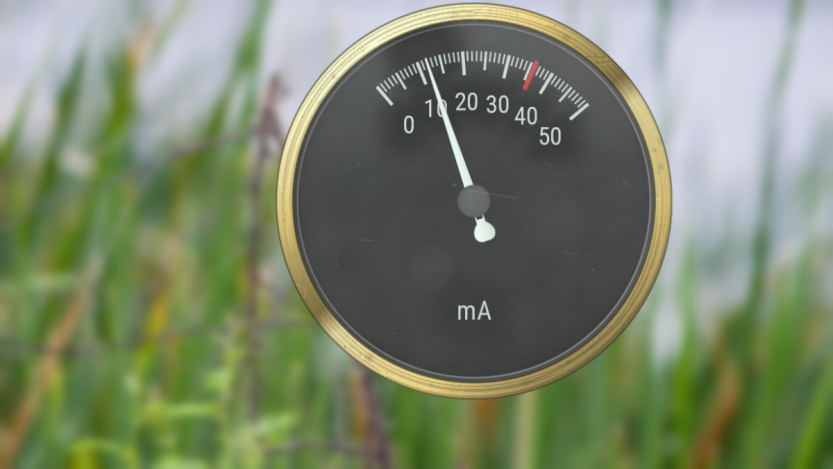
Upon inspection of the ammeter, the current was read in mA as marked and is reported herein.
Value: 12 mA
